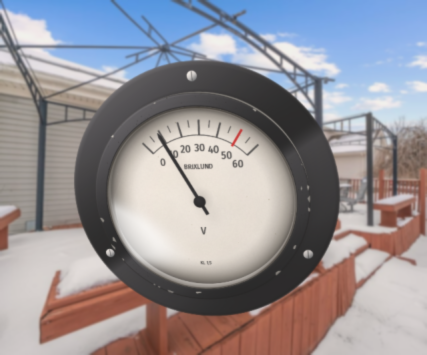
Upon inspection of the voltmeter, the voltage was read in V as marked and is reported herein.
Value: 10 V
